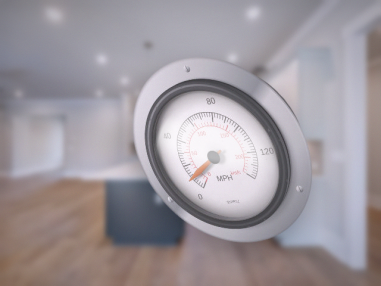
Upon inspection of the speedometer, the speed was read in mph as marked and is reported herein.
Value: 10 mph
